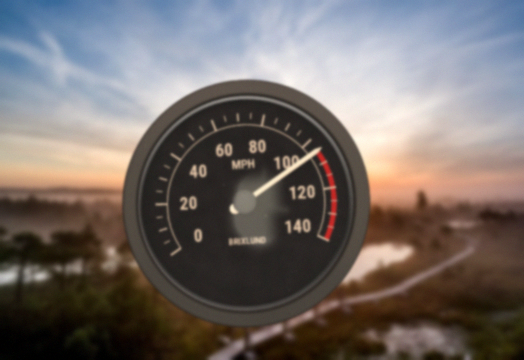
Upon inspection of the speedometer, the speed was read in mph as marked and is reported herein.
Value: 105 mph
